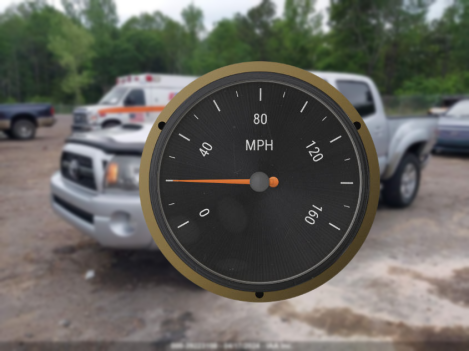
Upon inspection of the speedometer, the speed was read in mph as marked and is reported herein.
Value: 20 mph
